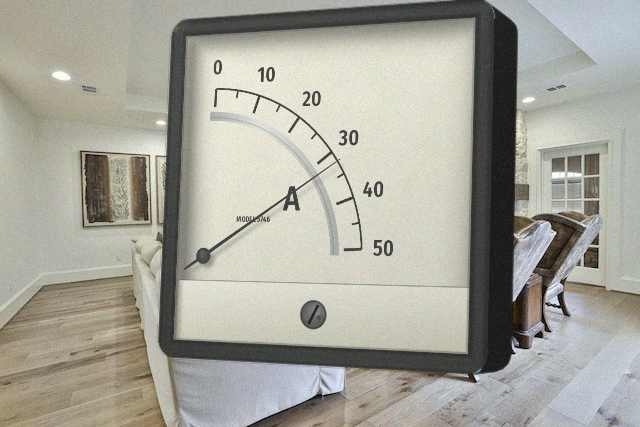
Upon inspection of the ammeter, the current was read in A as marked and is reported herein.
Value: 32.5 A
